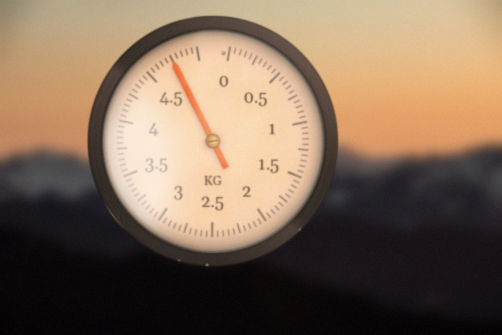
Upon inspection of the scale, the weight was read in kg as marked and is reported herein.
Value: 4.75 kg
